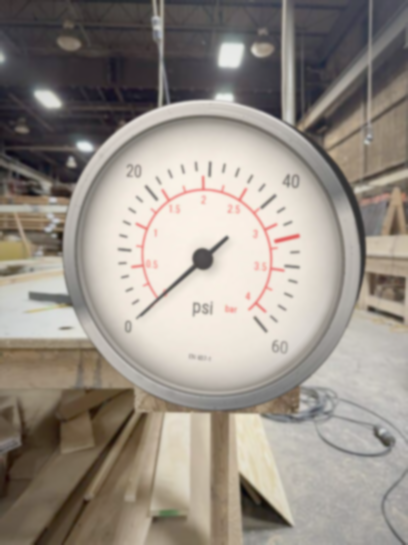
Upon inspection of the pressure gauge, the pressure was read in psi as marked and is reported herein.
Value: 0 psi
